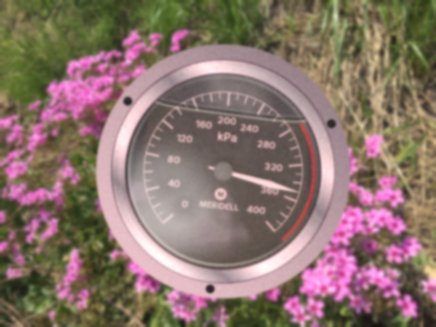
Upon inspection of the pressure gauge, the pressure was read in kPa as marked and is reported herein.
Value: 350 kPa
